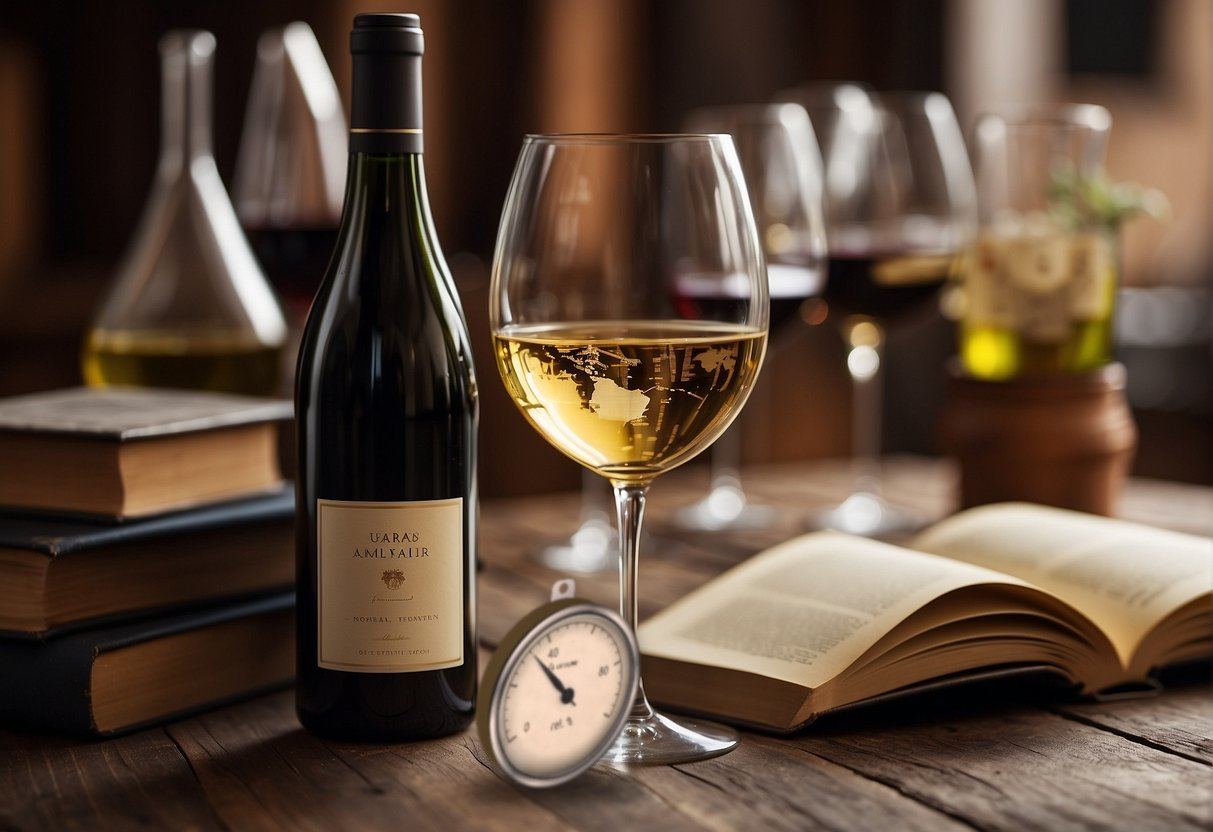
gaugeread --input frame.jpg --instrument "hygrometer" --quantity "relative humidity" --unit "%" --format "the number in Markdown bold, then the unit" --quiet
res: **32** %
